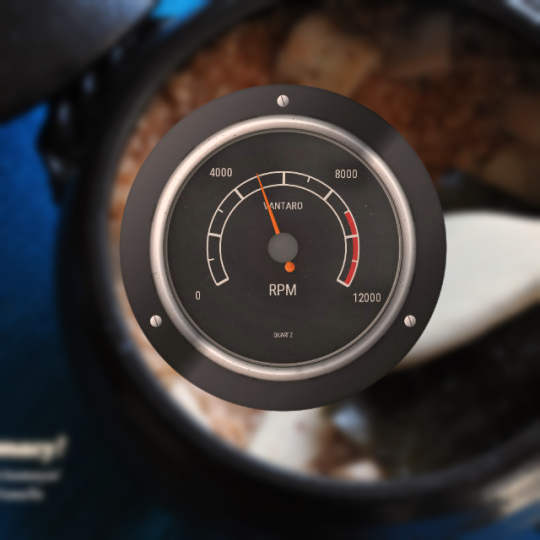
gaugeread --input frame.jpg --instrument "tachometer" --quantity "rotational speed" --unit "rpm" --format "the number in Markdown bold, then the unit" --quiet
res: **5000** rpm
